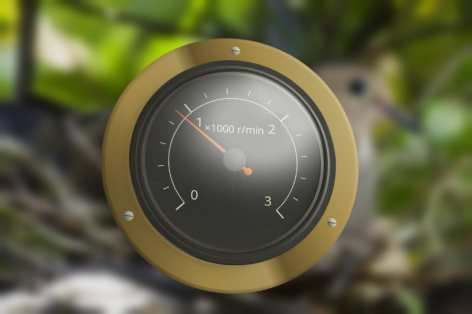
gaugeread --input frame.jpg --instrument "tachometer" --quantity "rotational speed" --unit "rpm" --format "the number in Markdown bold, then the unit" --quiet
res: **900** rpm
